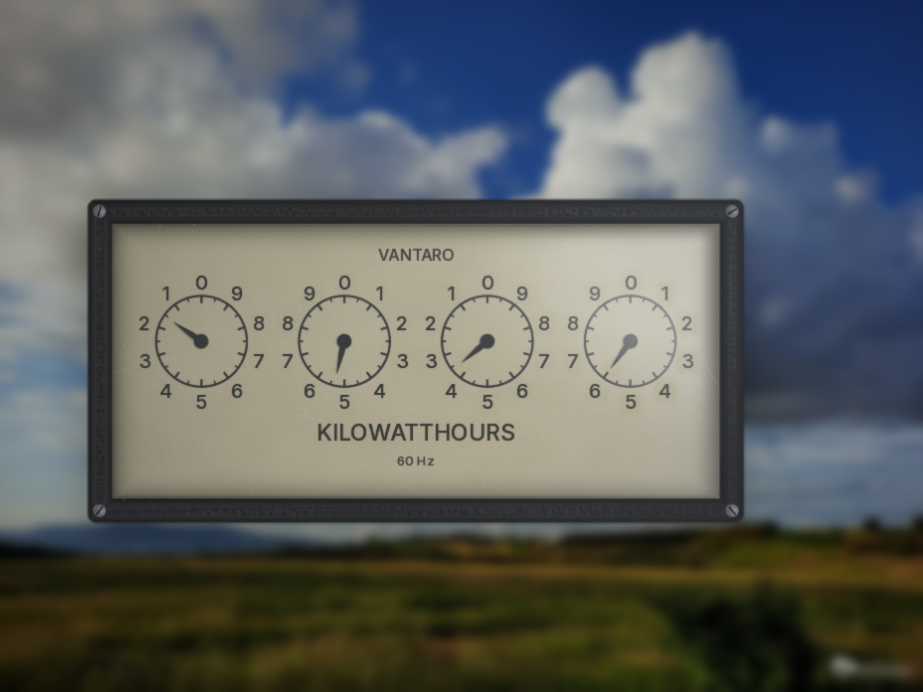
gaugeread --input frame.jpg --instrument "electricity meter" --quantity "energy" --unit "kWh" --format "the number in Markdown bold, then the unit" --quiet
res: **1536** kWh
